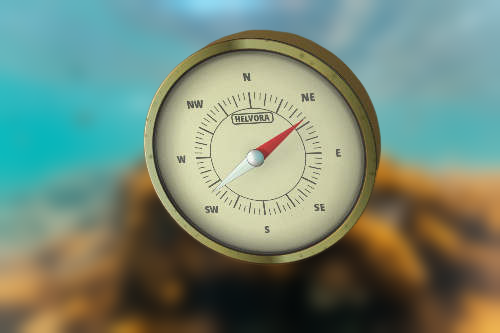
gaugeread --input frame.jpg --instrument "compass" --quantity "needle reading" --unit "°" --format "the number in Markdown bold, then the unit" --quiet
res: **55** °
